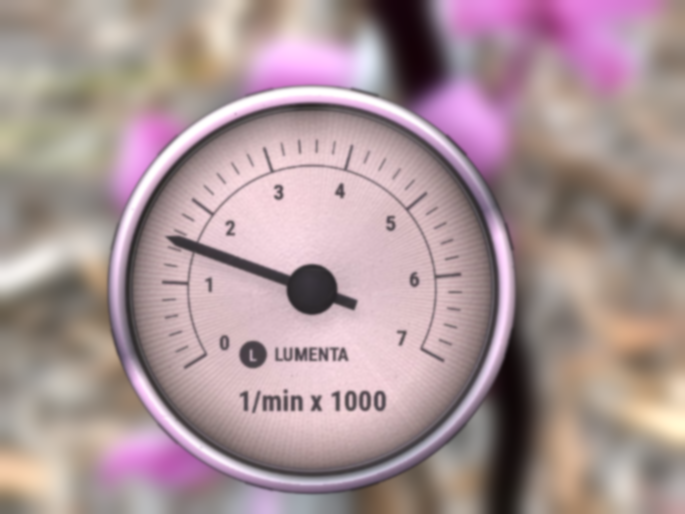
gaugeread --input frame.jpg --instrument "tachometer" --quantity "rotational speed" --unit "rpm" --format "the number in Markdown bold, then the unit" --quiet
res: **1500** rpm
